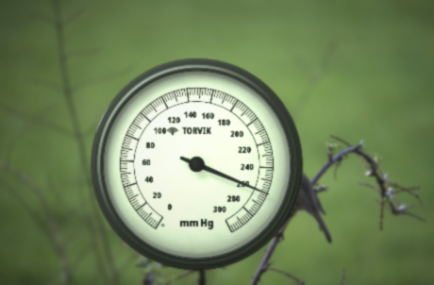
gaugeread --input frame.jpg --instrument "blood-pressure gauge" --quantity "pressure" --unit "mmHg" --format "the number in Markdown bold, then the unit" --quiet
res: **260** mmHg
